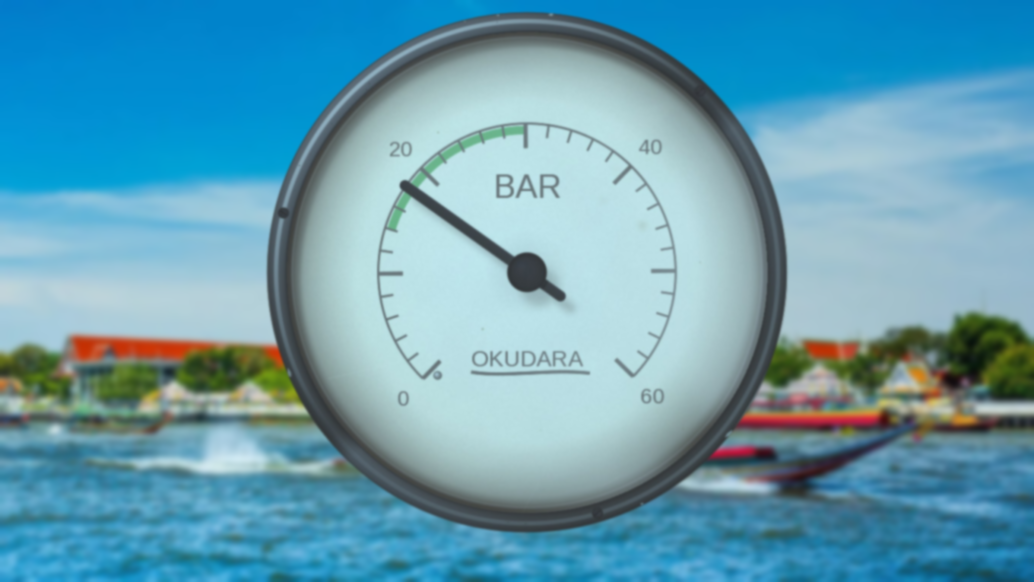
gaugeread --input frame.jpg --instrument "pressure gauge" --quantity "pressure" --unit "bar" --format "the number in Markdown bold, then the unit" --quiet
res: **18** bar
